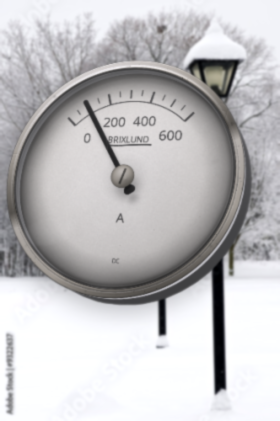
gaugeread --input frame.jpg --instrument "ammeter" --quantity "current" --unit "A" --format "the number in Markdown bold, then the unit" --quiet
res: **100** A
